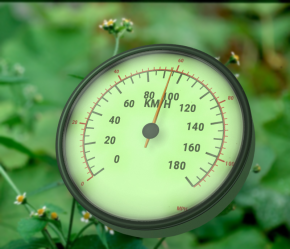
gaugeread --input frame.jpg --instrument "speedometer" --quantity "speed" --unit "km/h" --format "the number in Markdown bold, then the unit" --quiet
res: **95** km/h
